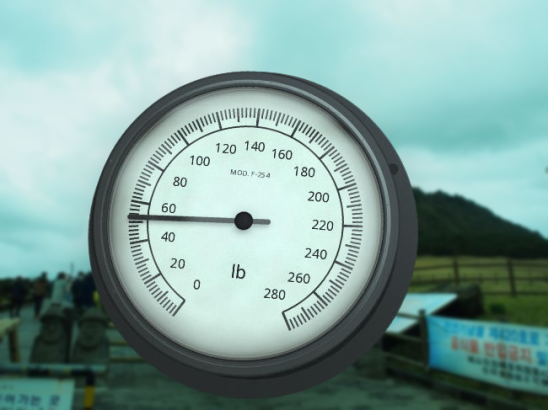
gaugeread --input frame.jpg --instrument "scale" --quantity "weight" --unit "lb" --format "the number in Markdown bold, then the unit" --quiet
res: **52** lb
